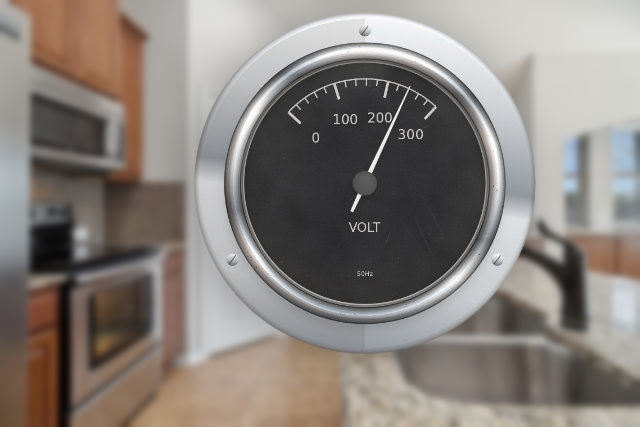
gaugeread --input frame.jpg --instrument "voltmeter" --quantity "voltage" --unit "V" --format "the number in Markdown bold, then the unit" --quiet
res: **240** V
